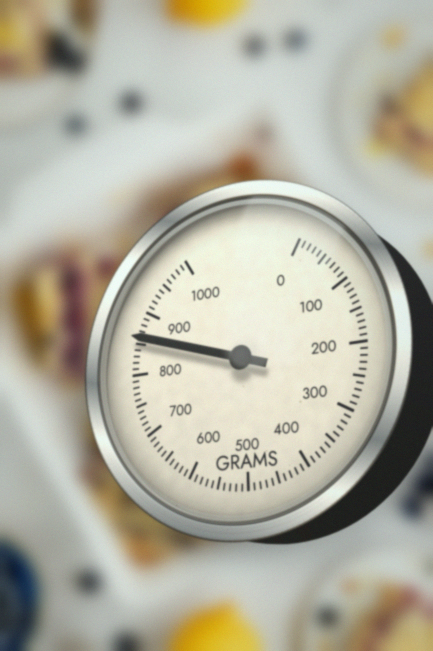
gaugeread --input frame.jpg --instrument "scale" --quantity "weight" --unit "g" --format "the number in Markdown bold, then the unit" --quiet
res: **860** g
